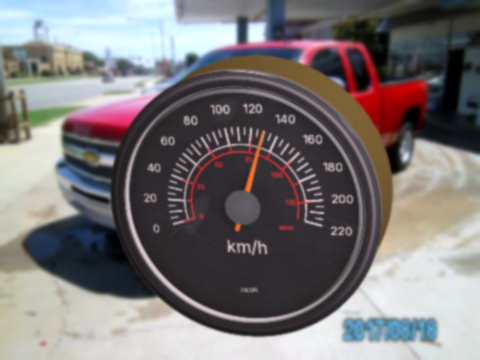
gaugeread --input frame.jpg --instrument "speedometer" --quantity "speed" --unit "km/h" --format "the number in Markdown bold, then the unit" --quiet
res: **130** km/h
